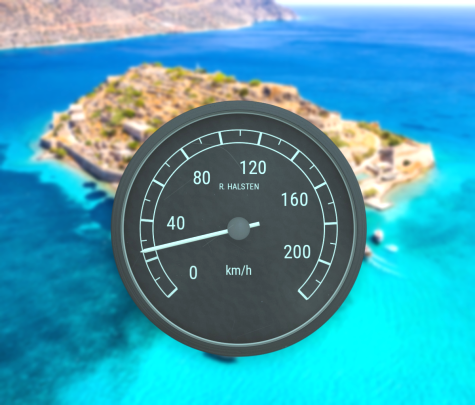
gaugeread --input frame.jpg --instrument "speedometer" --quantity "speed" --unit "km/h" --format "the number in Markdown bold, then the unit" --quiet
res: **25** km/h
